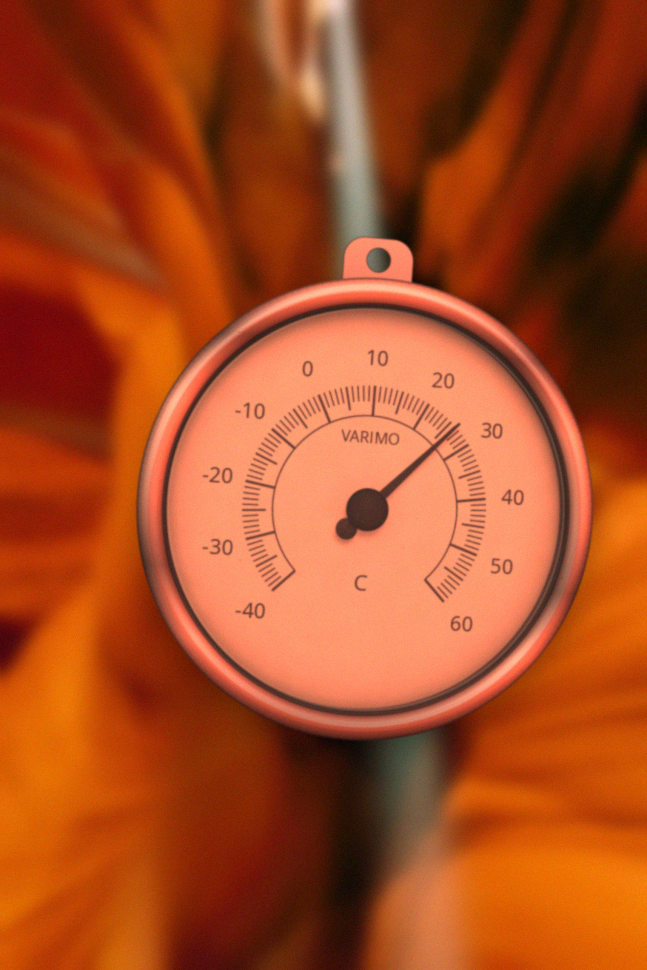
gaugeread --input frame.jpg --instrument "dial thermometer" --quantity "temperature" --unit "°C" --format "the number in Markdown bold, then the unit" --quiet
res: **26** °C
